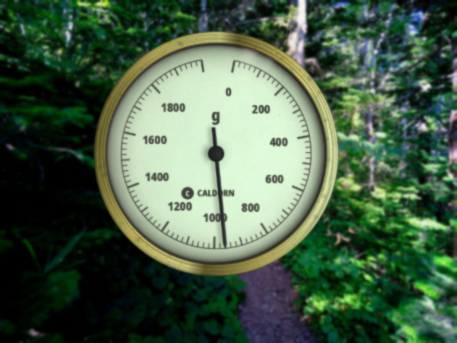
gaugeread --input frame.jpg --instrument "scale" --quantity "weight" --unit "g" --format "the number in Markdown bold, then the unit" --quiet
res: **960** g
